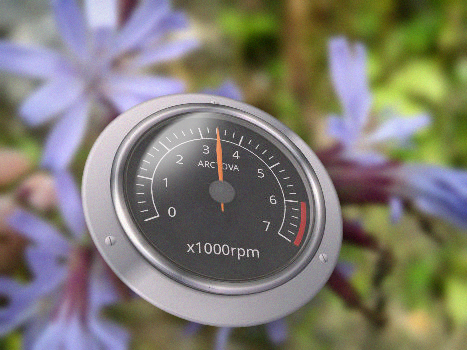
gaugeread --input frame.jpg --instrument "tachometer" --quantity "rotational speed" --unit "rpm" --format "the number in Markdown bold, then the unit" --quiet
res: **3400** rpm
